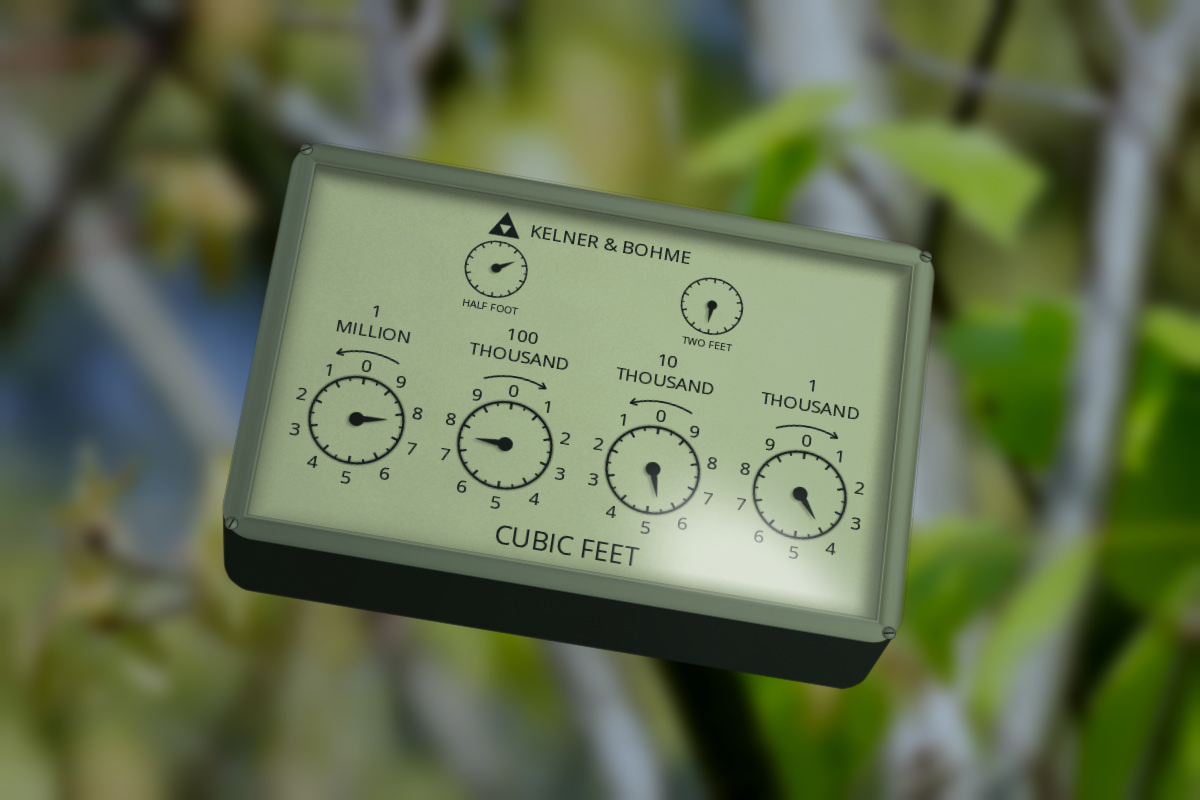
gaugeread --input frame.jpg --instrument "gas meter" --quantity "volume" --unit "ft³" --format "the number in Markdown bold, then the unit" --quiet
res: **775400** ft³
